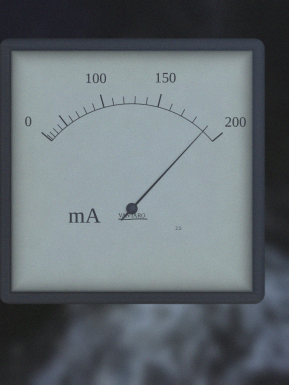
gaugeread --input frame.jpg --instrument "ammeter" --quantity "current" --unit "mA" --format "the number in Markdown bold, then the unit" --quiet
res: **190** mA
